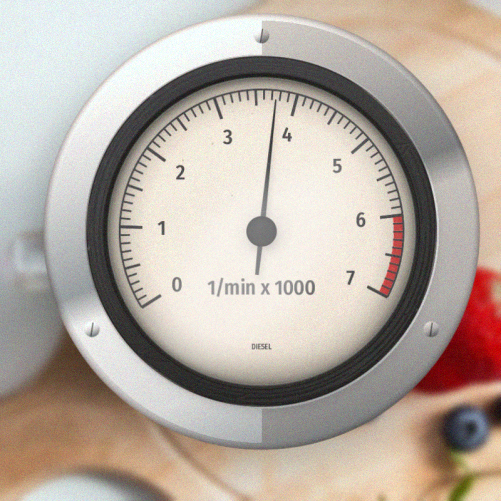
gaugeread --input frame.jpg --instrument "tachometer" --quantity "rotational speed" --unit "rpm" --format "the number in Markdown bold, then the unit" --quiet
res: **3750** rpm
